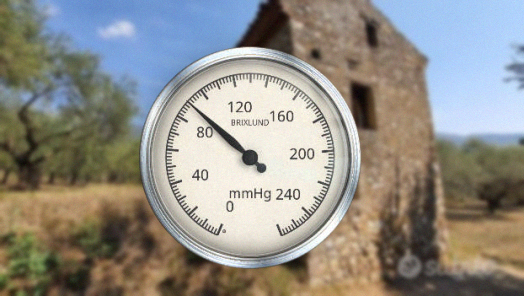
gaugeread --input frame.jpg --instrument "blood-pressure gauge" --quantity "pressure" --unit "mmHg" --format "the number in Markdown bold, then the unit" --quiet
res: **90** mmHg
